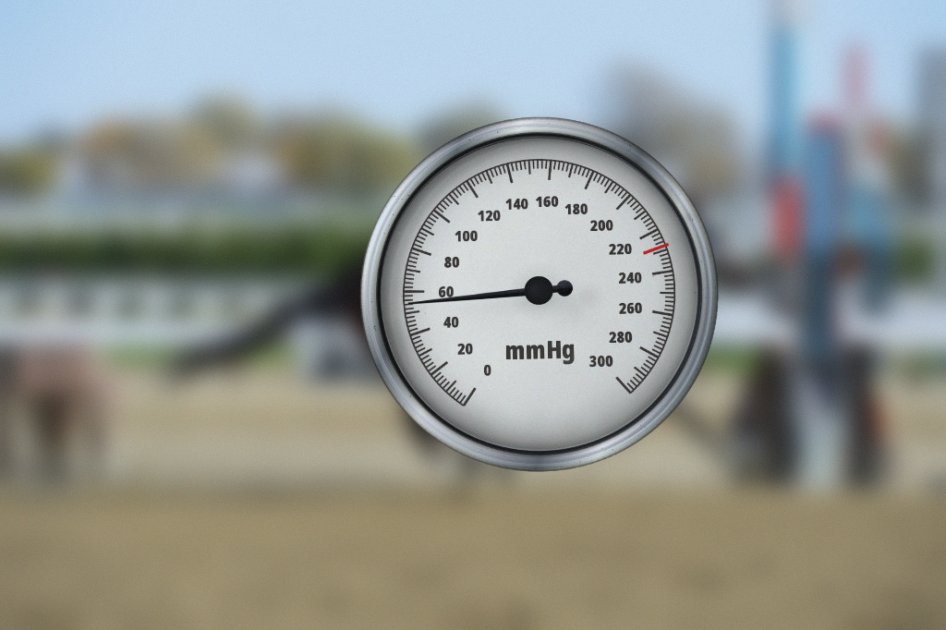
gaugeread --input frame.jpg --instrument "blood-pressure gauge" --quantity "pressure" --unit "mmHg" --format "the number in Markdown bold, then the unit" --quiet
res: **54** mmHg
